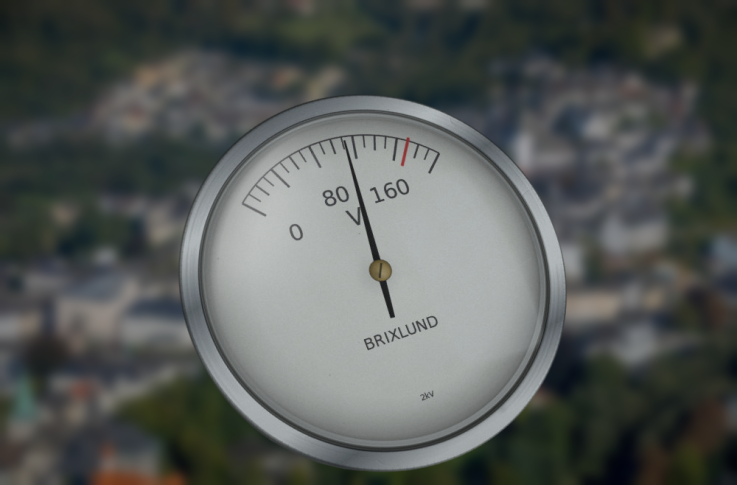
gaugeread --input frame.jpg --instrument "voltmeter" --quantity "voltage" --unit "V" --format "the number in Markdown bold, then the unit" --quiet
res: **110** V
